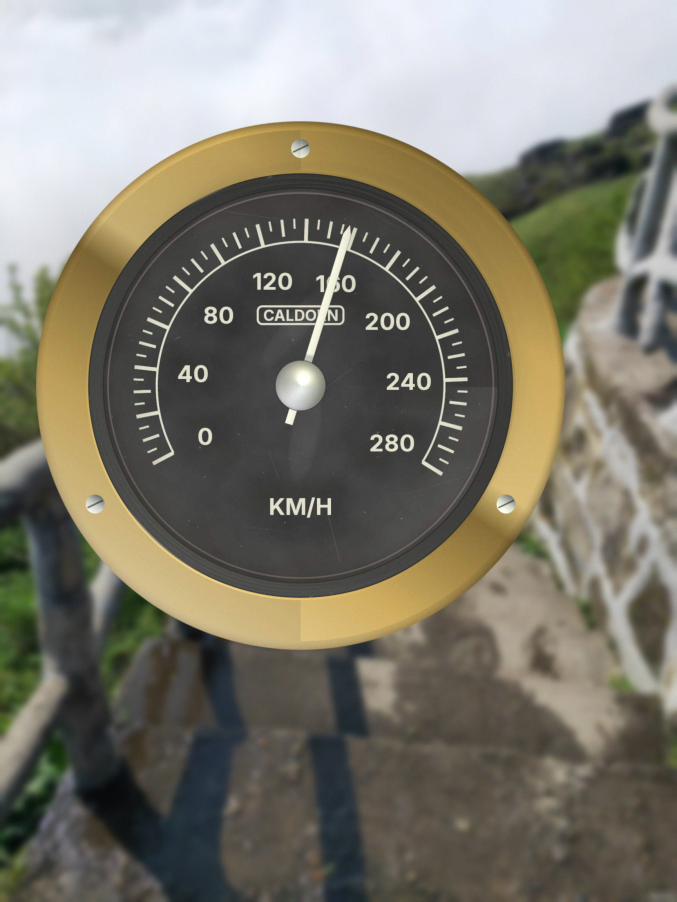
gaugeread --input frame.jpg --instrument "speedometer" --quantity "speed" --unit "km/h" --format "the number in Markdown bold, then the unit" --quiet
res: **157.5** km/h
